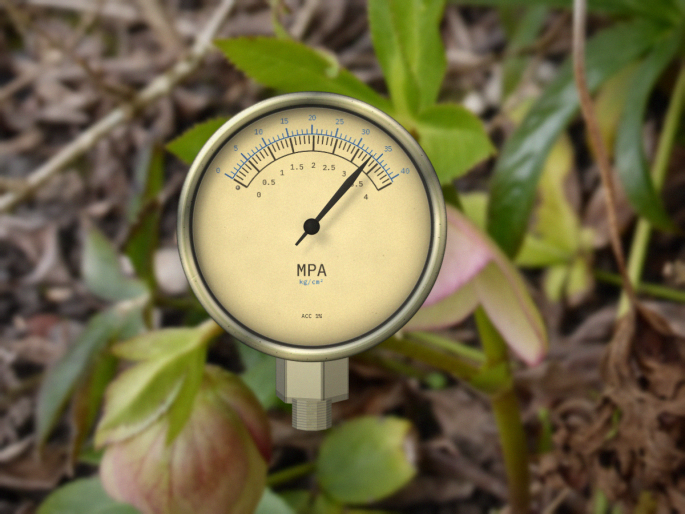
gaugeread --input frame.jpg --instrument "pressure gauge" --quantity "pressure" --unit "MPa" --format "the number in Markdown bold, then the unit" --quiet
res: **3.3** MPa
